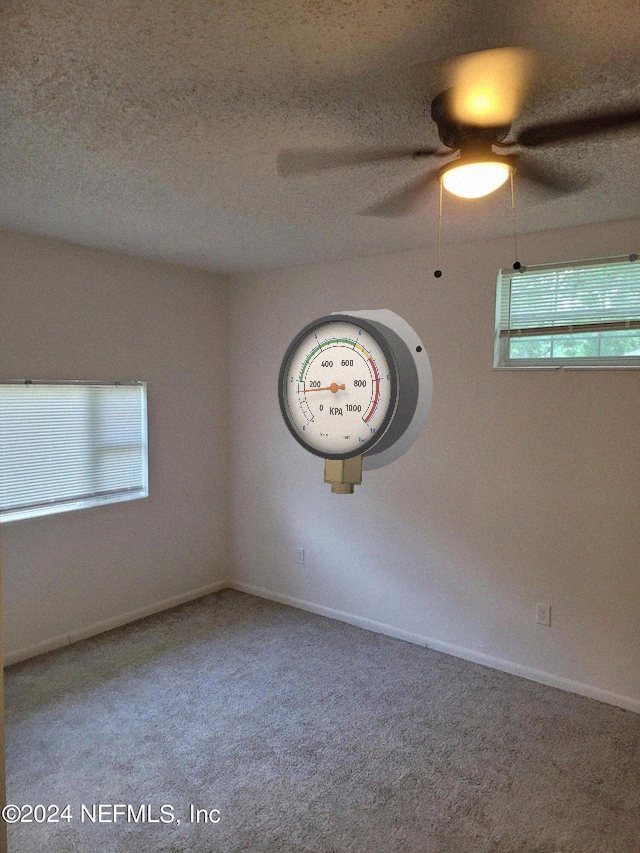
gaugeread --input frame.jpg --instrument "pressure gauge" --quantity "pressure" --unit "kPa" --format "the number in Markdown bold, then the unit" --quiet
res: **150** kPa
